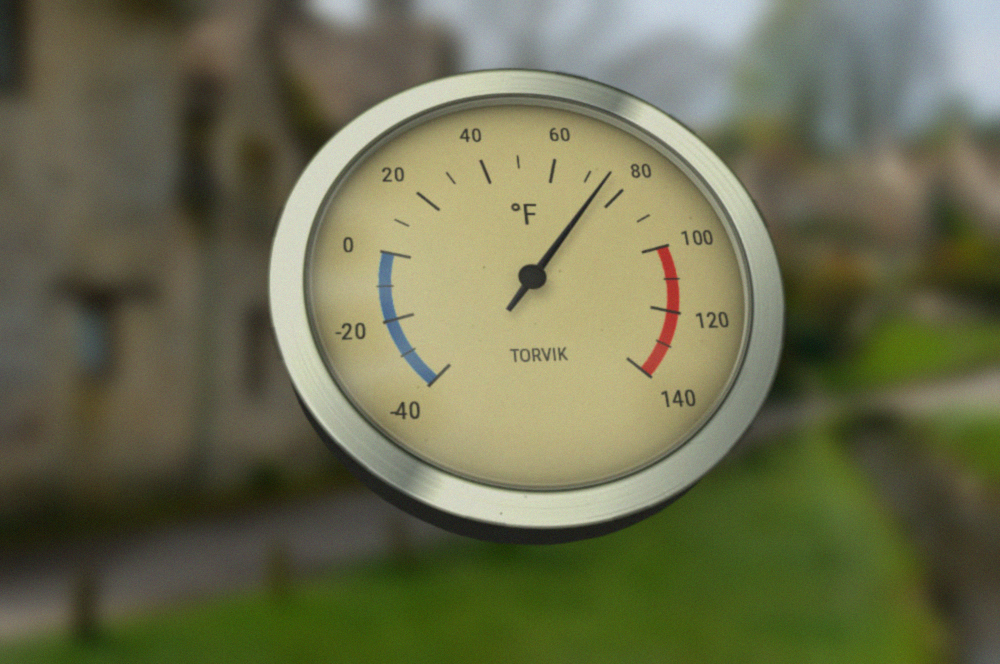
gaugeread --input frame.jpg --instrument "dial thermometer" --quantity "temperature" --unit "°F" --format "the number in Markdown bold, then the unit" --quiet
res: **75** °F
